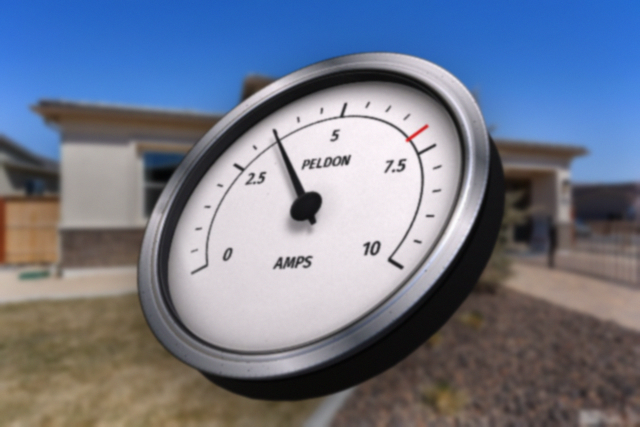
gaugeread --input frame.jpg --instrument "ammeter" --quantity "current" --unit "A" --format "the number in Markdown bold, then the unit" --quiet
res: **3.5** A
